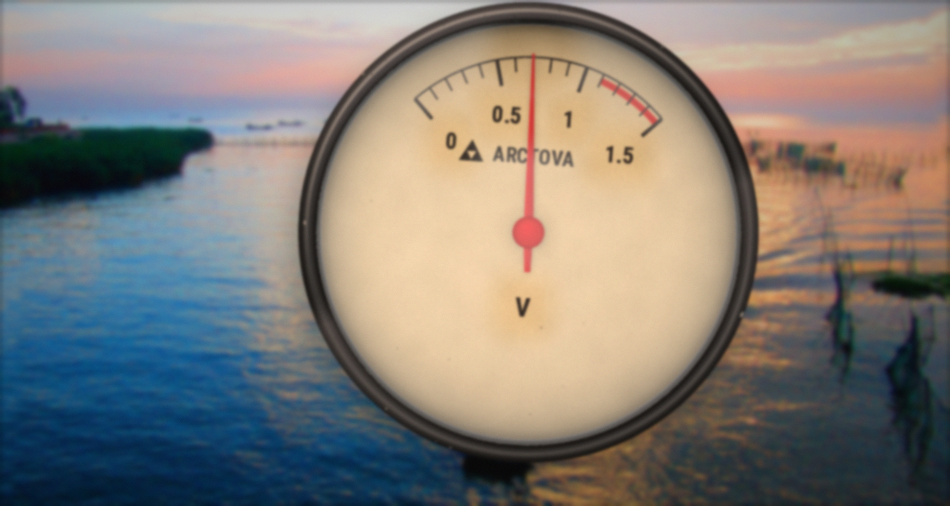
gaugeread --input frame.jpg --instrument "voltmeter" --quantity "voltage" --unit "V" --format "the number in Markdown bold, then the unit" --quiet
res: **0.7** V
